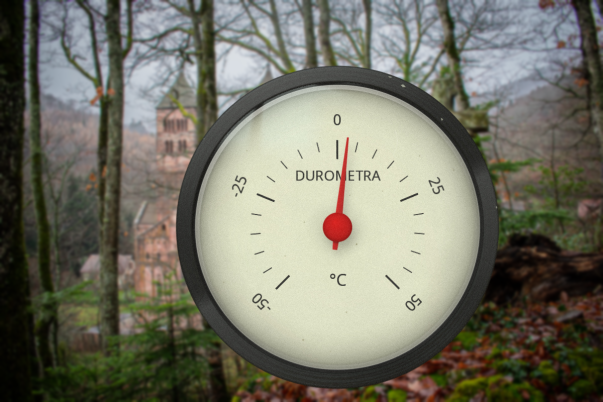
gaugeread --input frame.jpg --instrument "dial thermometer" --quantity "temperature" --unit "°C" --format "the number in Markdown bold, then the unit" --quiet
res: **2.5** °C
